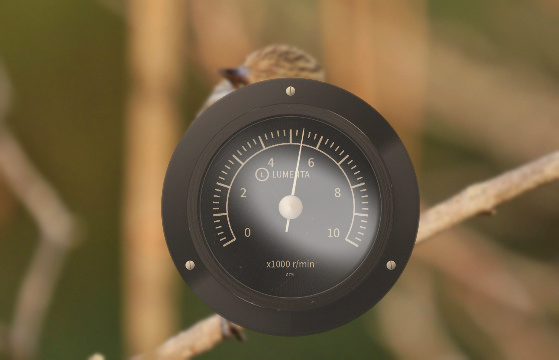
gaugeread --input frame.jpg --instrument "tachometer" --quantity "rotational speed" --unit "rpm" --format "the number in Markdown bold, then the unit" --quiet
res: **5400** rpm
